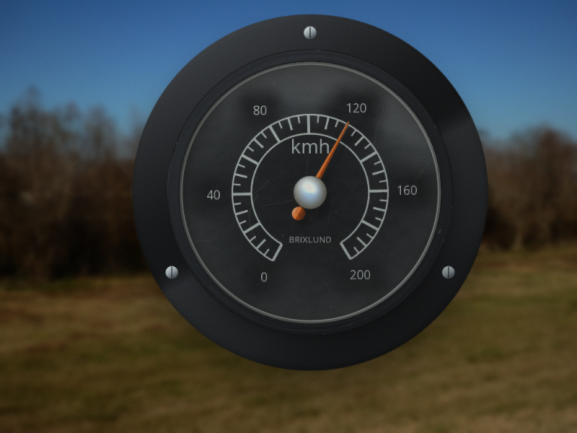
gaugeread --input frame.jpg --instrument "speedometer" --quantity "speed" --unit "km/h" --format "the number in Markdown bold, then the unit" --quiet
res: **120** km/h
